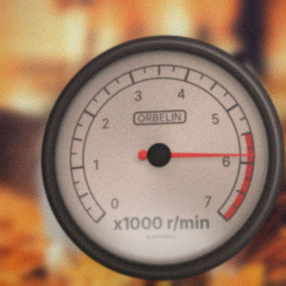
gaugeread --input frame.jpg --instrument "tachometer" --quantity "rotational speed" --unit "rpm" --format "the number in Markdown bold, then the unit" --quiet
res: **5875** rpm
